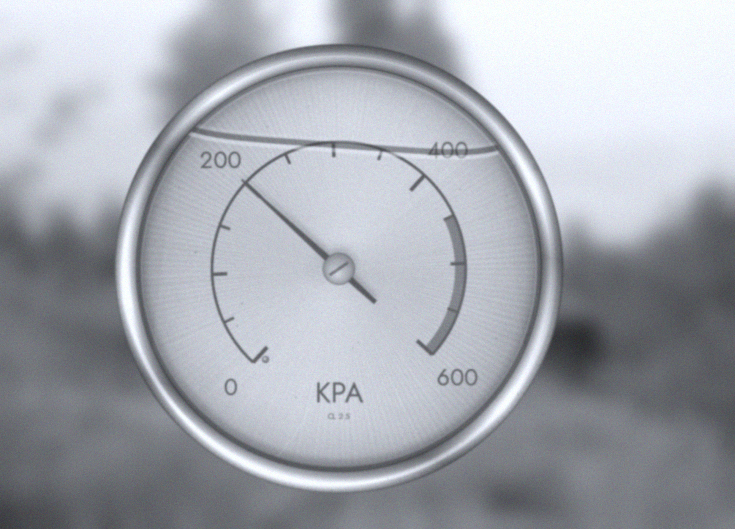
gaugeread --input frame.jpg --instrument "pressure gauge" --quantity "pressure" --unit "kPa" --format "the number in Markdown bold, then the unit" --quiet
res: **200** kPa
